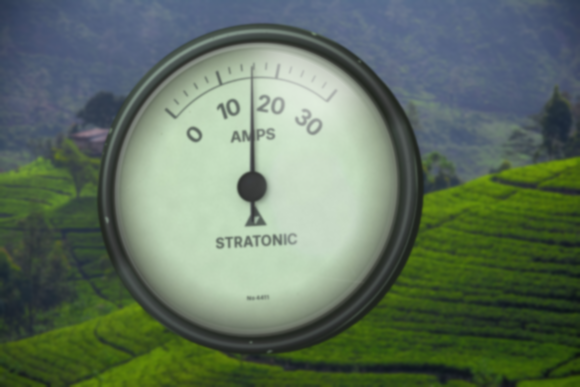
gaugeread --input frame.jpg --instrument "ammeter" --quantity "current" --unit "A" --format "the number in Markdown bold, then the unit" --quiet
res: **16** A
